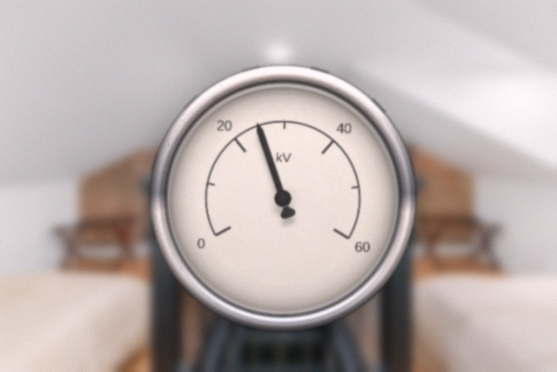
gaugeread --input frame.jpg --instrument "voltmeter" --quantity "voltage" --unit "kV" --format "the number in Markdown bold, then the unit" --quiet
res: **25** kV
